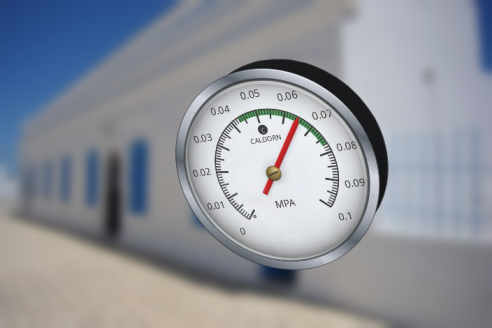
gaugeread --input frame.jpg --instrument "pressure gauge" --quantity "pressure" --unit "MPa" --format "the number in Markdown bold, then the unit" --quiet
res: **0.065** MPa
